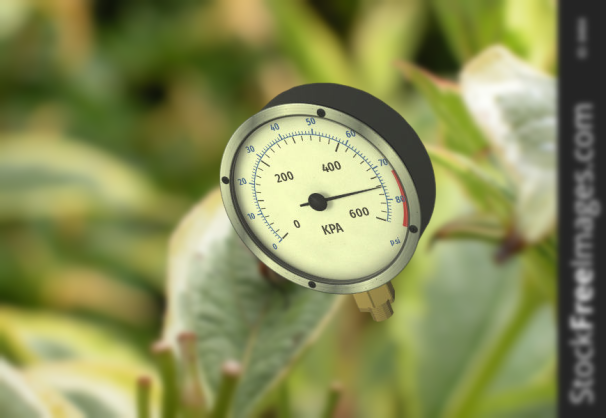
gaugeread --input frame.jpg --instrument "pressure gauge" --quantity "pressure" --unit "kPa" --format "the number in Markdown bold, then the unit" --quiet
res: **520** kPa
